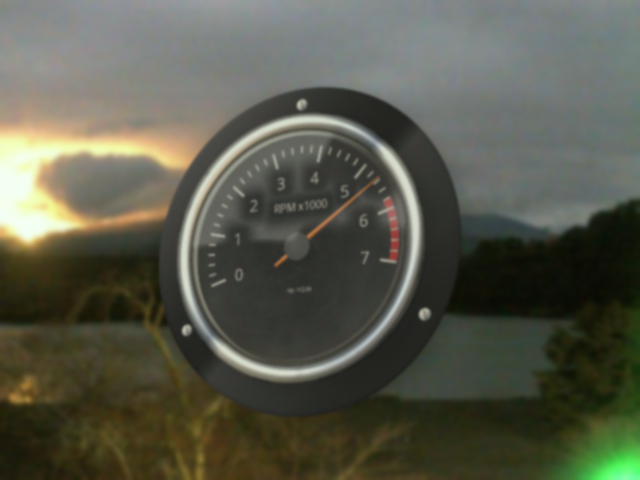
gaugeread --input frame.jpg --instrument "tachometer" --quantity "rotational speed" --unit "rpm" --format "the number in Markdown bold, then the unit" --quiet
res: **5400** rpm
